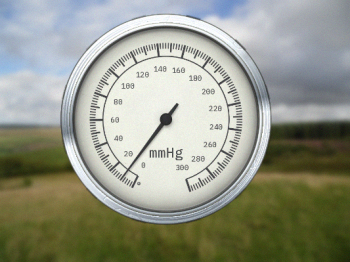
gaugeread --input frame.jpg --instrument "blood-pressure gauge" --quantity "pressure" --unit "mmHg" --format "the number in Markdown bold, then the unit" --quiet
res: **10** mmHg
